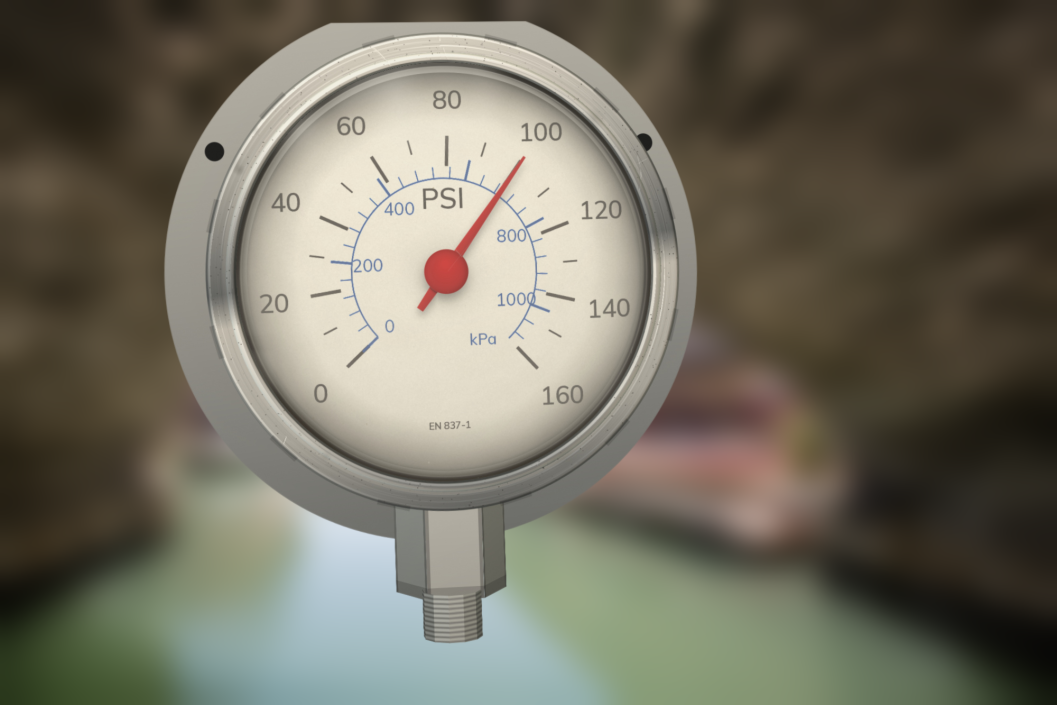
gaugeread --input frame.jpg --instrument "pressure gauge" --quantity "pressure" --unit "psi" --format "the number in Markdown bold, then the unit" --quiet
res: **100** psi
